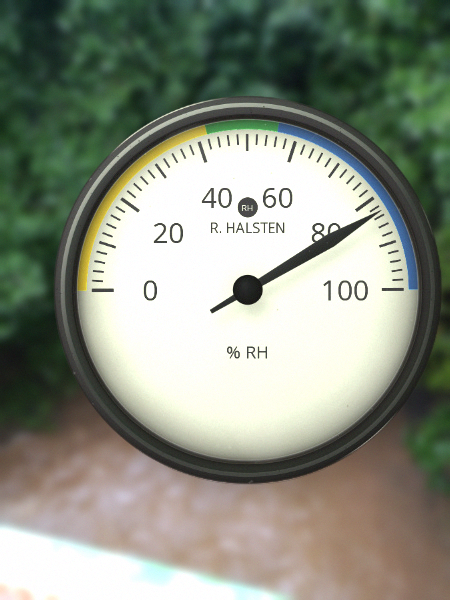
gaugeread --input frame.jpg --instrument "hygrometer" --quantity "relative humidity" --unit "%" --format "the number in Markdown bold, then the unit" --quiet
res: **83** %
